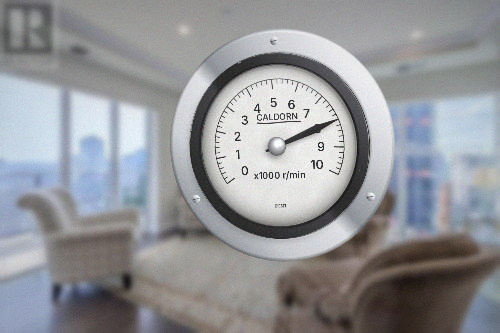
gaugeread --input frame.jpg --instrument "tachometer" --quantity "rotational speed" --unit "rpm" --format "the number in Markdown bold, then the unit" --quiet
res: **8000** rpm
